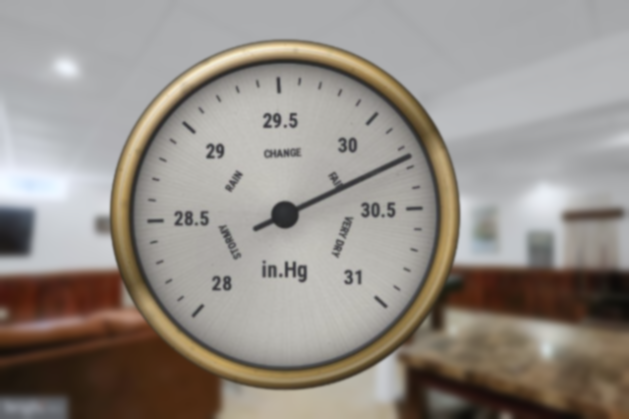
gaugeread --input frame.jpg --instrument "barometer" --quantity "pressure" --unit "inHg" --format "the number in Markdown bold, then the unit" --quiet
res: **30.25** inHg
